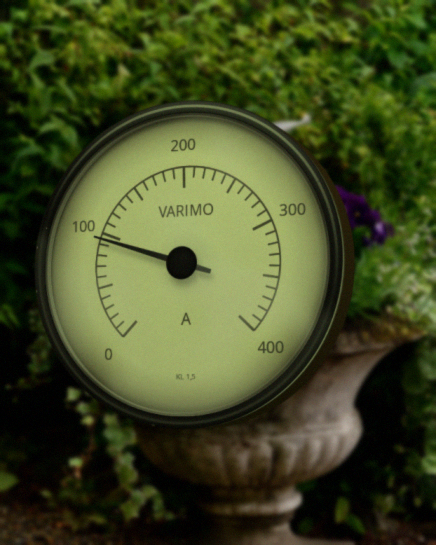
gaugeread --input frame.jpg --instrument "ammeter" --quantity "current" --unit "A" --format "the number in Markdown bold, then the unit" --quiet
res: **95** A
